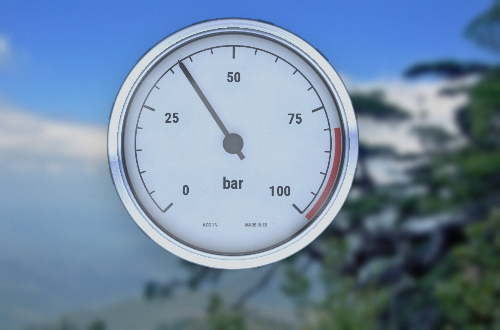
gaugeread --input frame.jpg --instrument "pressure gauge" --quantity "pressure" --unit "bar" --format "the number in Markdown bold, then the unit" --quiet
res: **37.5** bar
